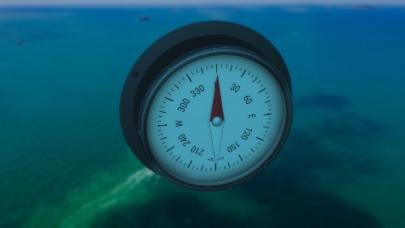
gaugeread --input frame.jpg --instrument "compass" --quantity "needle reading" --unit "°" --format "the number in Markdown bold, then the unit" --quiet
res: **0** °
